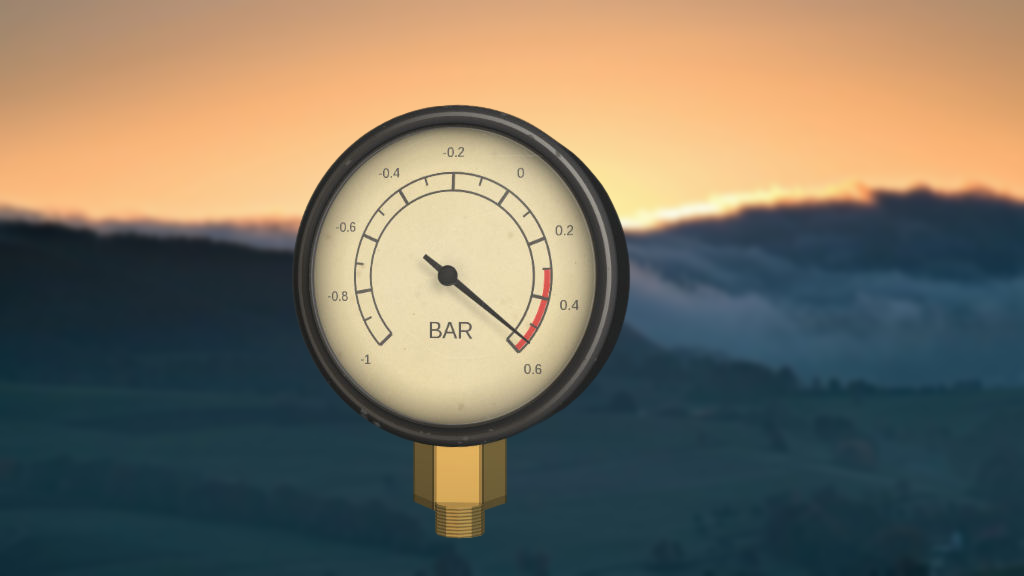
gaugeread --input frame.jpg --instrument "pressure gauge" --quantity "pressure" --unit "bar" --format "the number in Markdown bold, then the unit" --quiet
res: **0.55** bar
